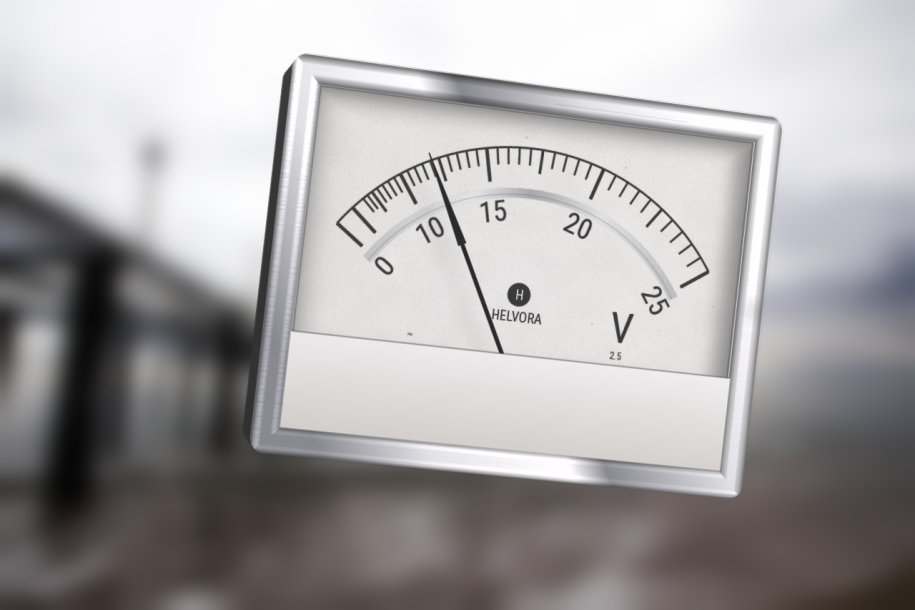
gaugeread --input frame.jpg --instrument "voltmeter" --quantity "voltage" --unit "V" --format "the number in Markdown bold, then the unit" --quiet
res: **12** V
